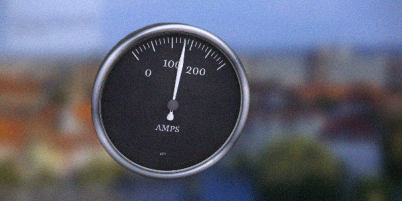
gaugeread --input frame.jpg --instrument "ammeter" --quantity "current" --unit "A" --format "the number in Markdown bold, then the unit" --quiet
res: **130** A
